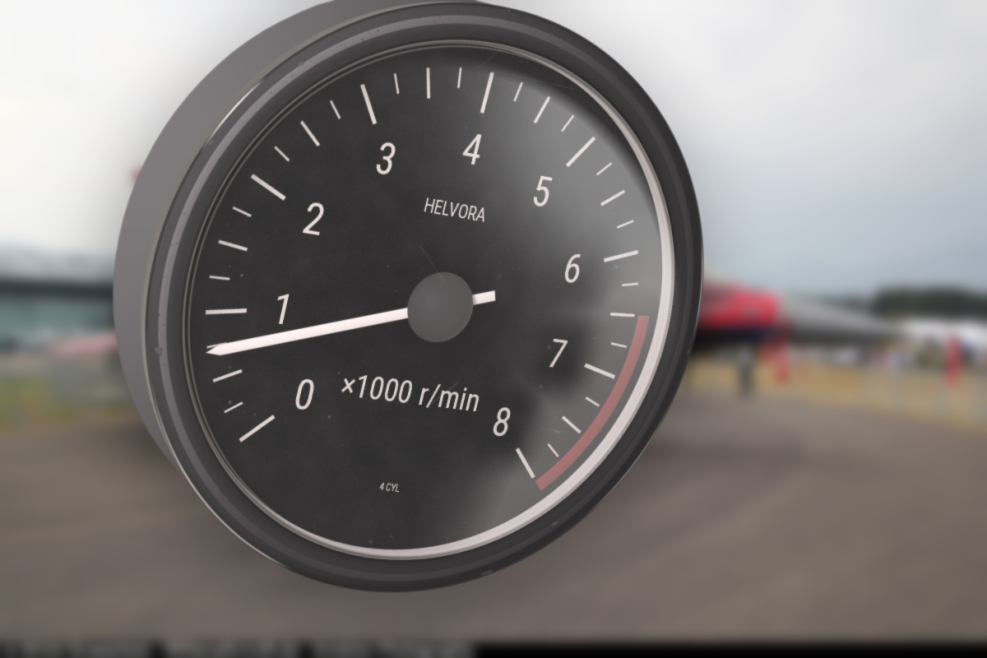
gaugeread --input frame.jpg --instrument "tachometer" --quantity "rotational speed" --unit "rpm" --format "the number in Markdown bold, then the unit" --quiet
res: **750** rpm
